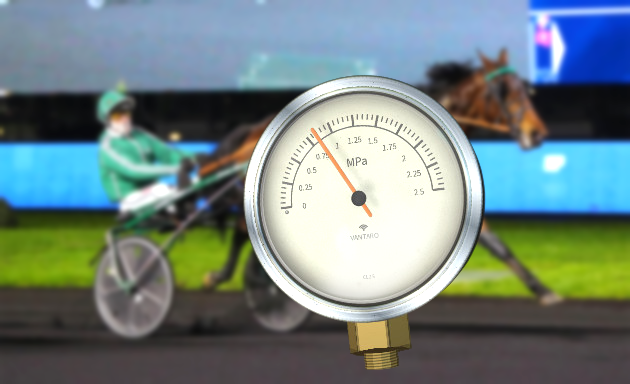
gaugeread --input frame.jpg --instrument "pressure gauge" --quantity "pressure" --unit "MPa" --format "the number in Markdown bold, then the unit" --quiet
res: **0.85** MPa
